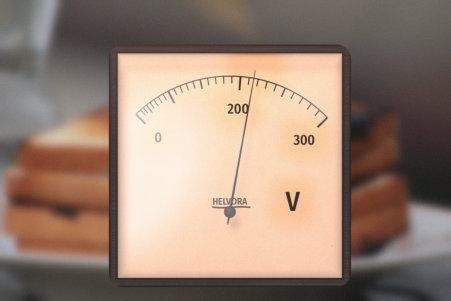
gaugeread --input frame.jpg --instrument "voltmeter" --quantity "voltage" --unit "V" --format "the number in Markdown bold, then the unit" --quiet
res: **215** V
